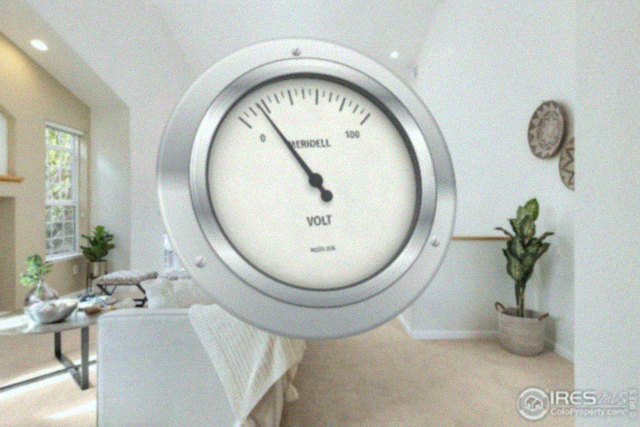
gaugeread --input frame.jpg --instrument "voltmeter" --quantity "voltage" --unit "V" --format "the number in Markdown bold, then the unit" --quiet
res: **15** V
